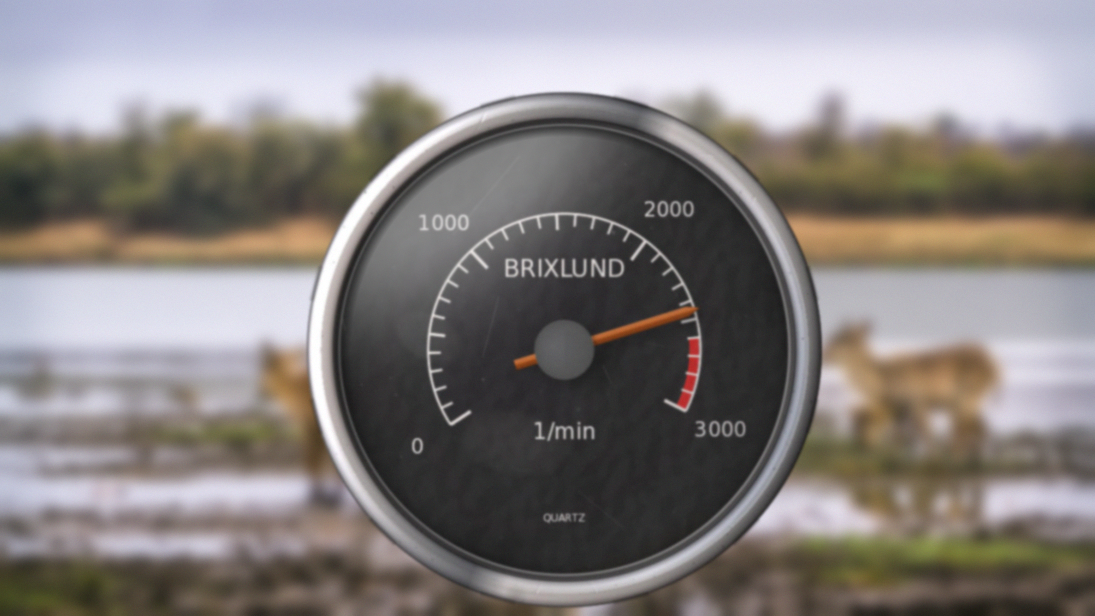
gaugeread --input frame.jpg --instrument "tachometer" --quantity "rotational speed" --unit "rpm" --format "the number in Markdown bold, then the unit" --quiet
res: **2450** rpm
